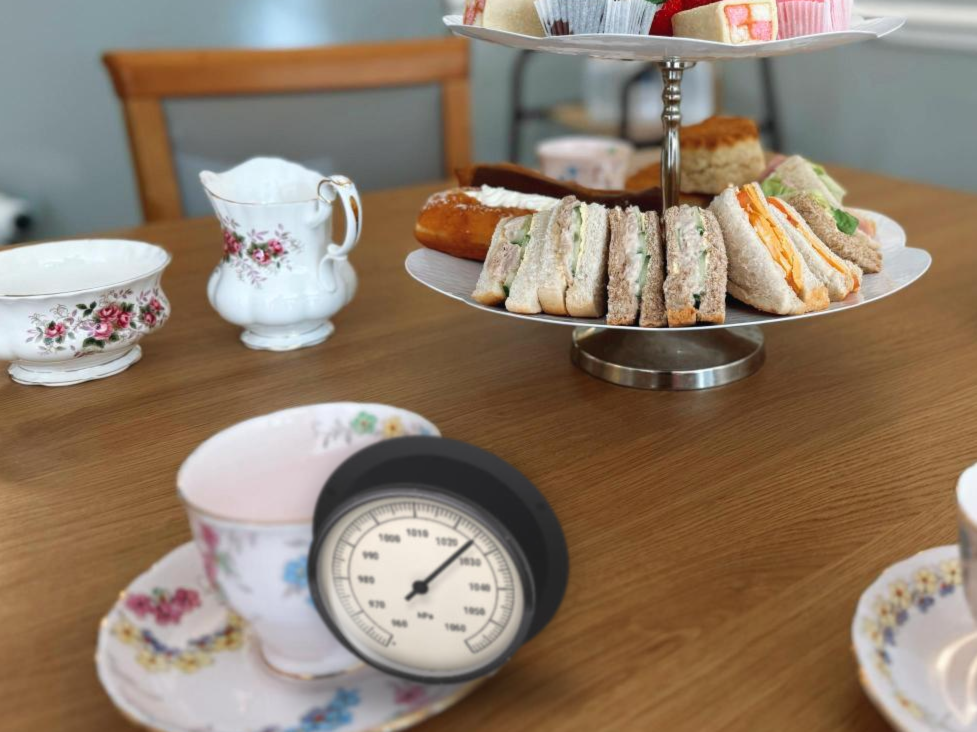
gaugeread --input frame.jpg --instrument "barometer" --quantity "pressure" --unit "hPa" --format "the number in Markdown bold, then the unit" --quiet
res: **1025** hPa
